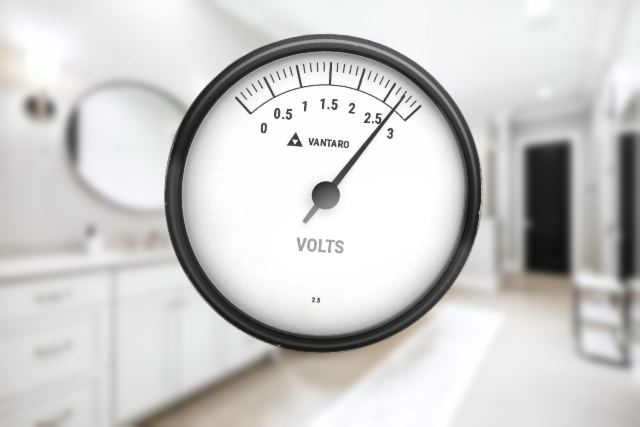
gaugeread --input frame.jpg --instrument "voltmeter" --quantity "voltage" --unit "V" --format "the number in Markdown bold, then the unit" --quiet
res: **2.7** V
